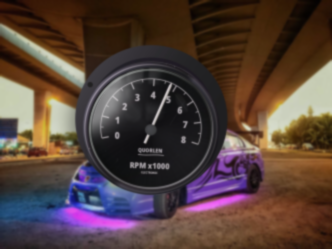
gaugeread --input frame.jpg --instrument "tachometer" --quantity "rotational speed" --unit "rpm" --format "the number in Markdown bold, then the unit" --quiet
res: **4750** rpm
